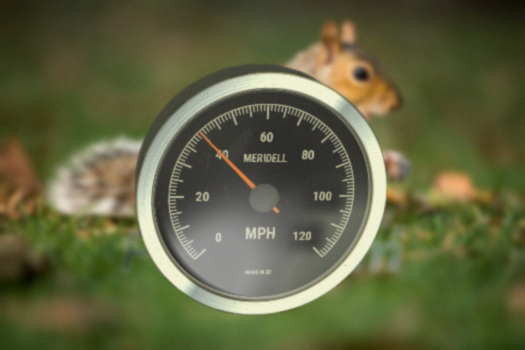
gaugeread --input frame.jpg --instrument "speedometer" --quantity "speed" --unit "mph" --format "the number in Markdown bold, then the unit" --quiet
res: **40** mph
